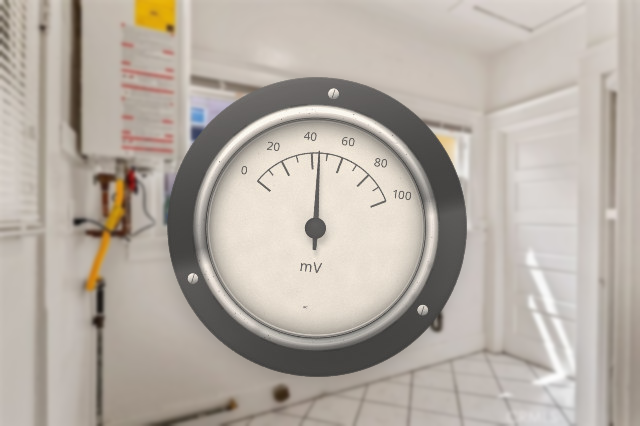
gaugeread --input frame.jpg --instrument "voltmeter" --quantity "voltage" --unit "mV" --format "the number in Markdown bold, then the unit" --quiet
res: **45** mV
